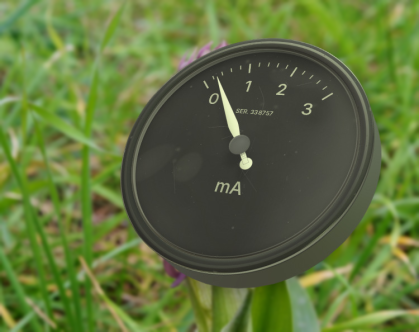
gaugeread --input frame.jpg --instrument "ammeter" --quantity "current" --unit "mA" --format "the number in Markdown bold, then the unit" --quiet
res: **0.3** mA
